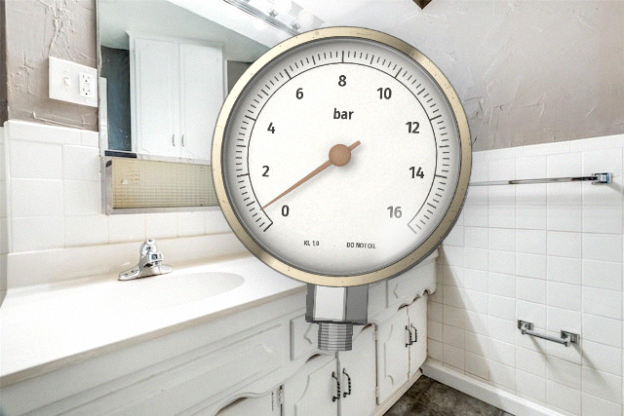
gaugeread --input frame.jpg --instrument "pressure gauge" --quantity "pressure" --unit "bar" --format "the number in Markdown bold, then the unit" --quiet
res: **0.6** bar
